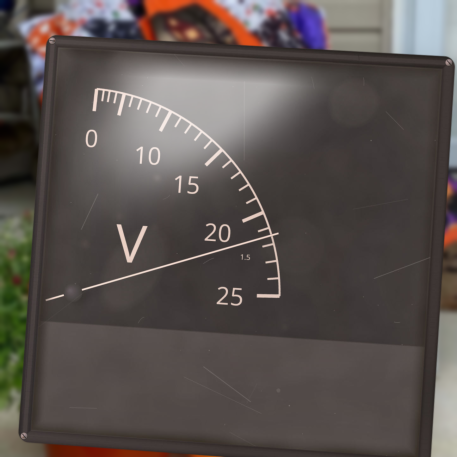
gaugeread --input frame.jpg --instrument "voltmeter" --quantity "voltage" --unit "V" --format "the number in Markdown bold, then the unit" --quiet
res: **21.5** V
